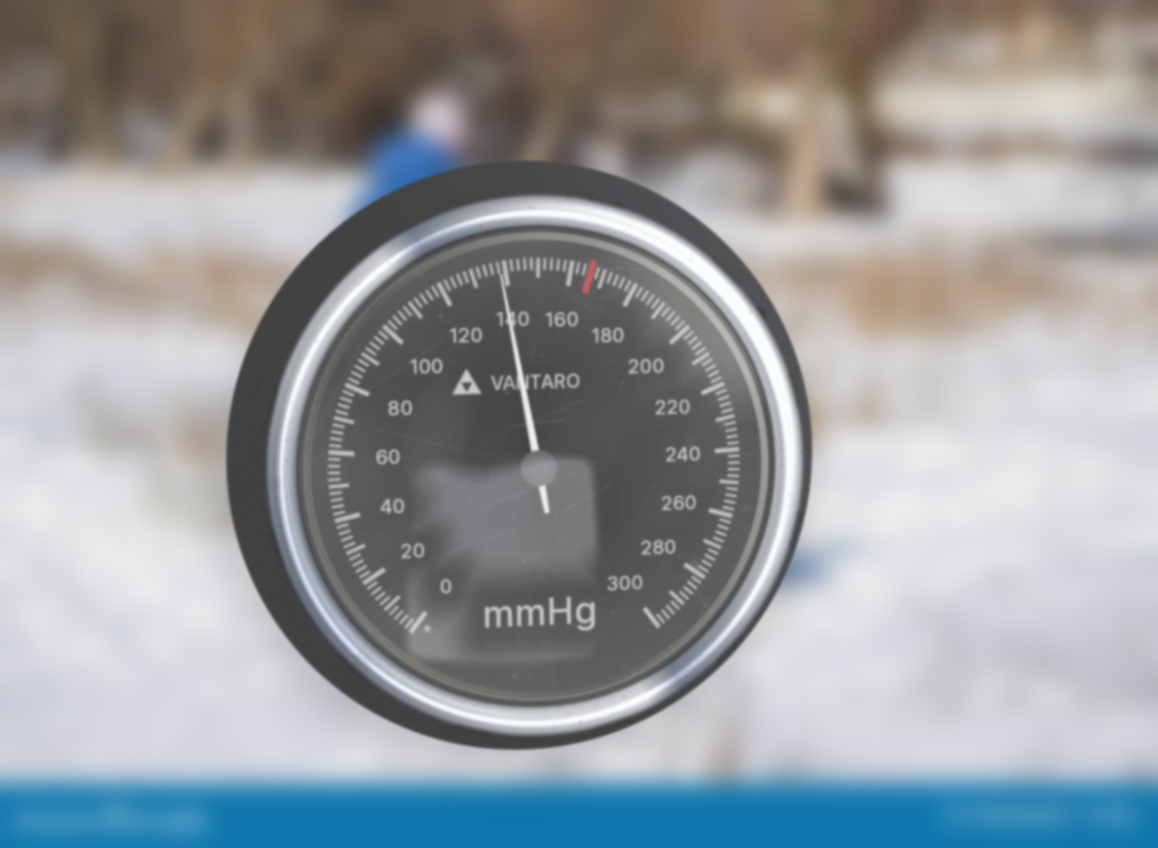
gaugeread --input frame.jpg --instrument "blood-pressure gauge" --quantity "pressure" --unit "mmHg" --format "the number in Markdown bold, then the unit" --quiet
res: **138** mmHg
